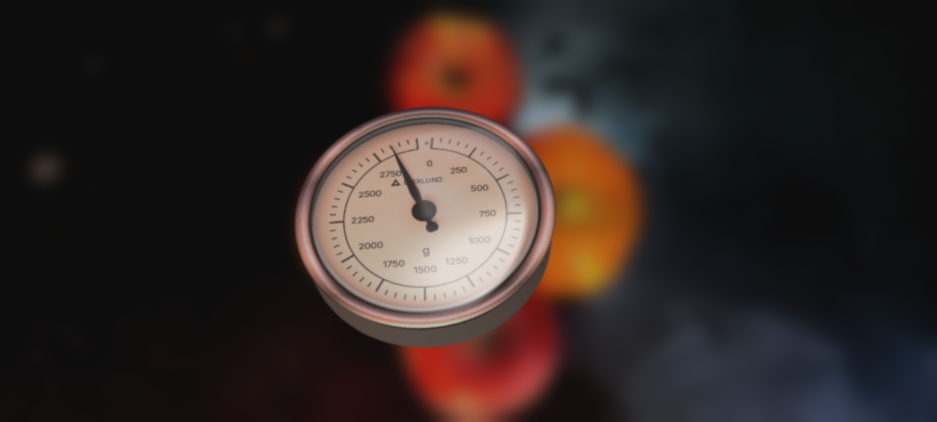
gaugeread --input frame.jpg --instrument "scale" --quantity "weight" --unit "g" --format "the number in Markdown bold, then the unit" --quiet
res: **2850** g
